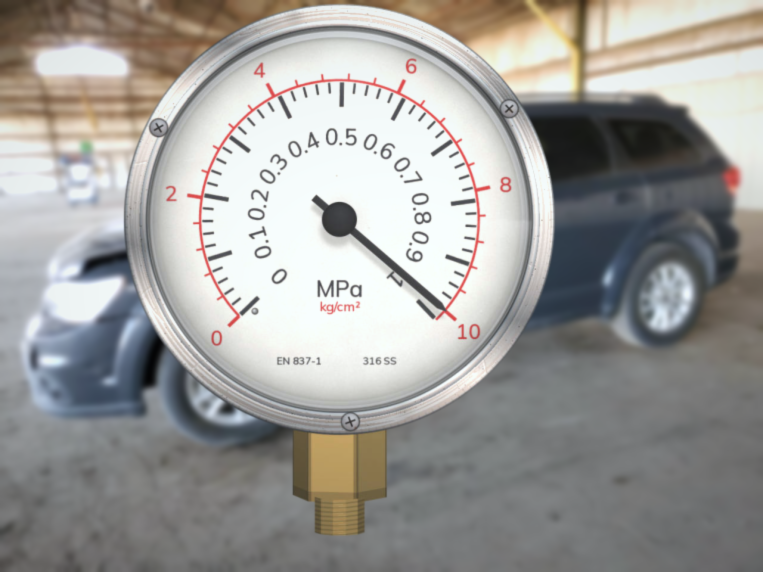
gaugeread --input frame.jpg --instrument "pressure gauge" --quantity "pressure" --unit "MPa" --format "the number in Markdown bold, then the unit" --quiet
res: **0.98** MPa
